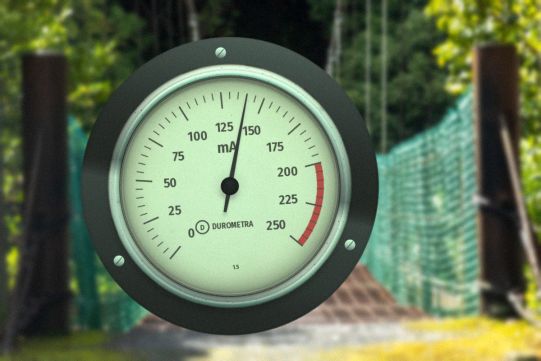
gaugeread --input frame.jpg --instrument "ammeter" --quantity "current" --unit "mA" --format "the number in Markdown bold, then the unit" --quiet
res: **140** mA
